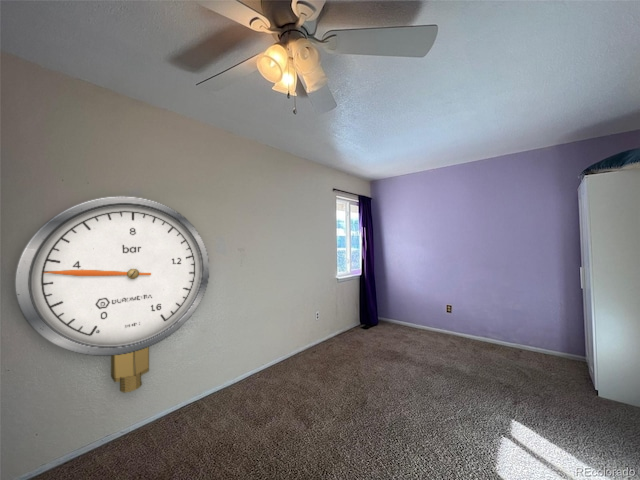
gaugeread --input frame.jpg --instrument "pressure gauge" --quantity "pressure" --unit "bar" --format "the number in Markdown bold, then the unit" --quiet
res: **3.5** bar
